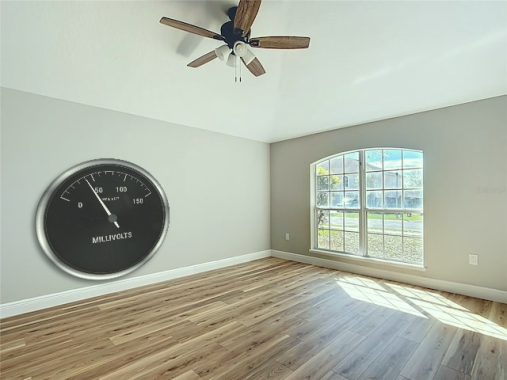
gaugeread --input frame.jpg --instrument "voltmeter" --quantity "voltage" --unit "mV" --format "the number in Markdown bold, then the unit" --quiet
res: **40** mV
